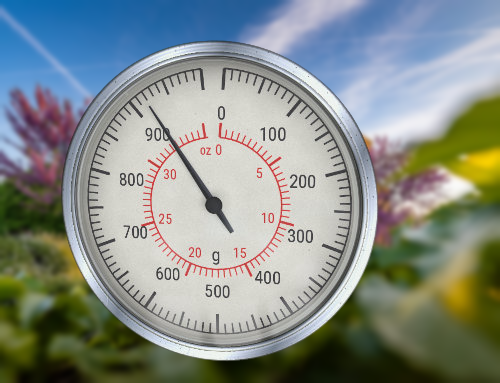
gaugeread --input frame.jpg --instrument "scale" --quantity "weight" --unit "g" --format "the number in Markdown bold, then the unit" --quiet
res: **920** g
